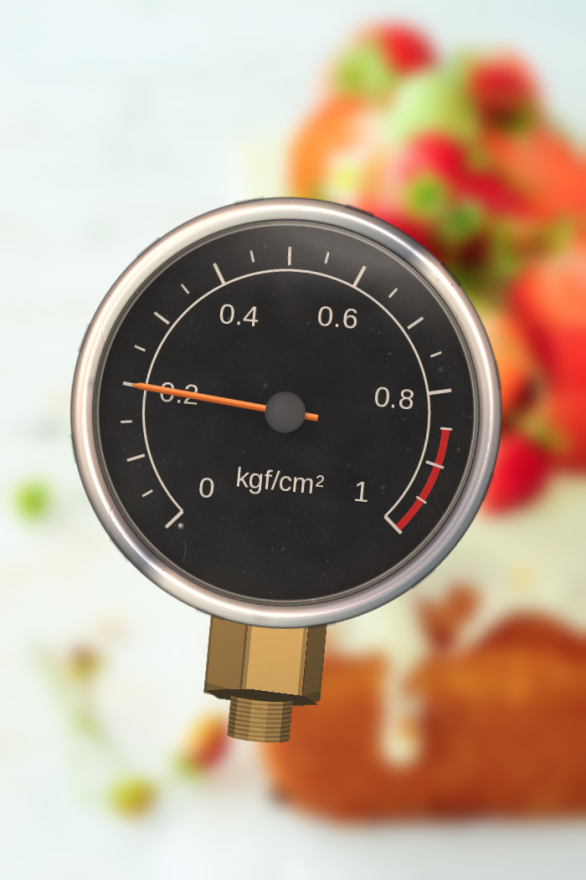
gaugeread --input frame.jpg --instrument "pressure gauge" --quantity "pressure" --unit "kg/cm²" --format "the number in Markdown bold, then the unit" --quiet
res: **0.2** kg/cm²
